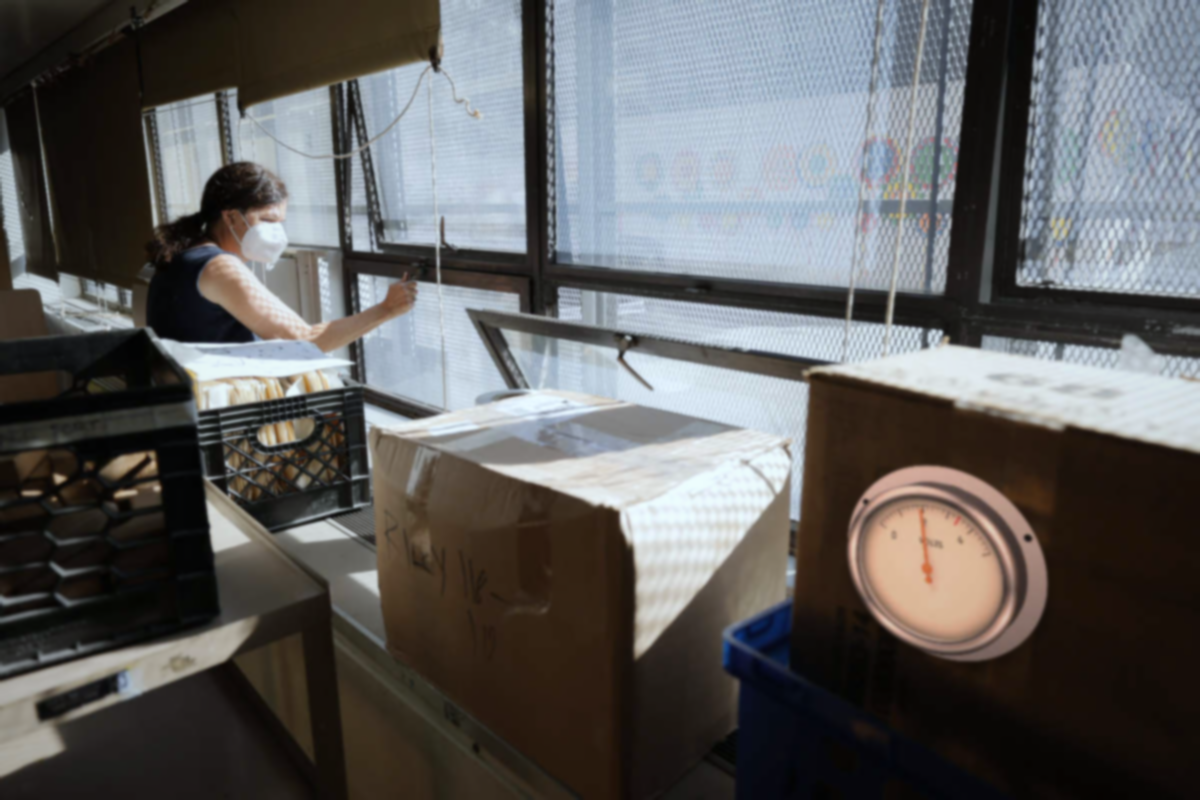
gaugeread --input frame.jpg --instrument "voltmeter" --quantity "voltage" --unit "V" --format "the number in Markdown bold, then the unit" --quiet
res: **2** V
